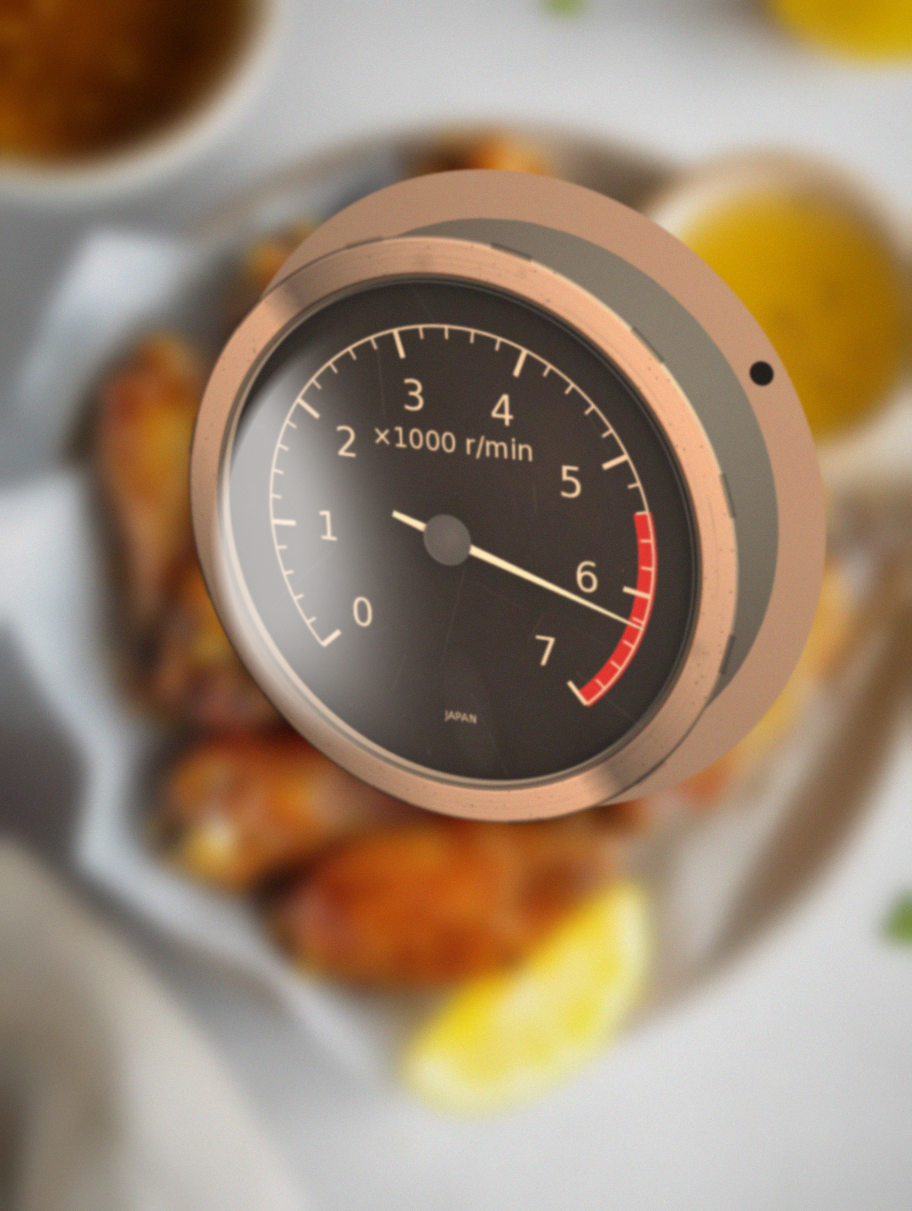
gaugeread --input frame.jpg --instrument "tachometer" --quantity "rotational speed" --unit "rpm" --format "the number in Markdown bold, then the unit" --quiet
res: **6200** rpm
